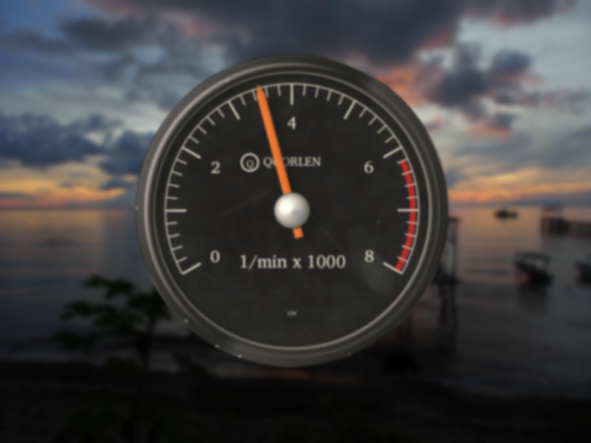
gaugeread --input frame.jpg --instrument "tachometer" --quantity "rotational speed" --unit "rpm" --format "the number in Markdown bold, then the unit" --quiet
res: **3500** rpm
